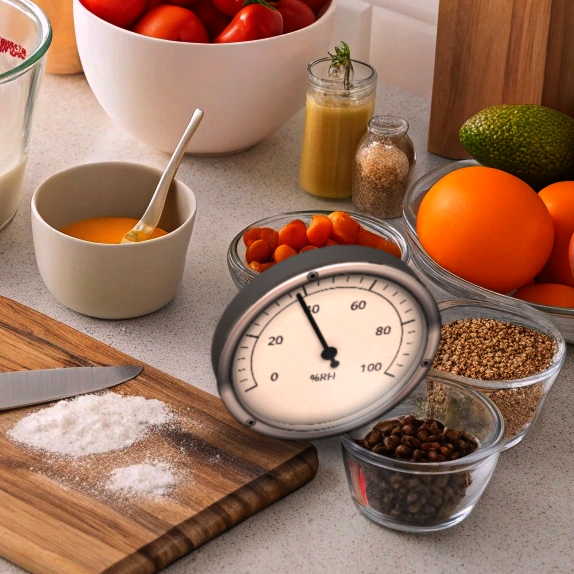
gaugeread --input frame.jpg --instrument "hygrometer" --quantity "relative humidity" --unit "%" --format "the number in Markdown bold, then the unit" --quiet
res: **38** %
